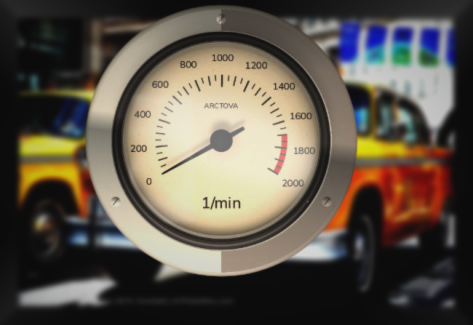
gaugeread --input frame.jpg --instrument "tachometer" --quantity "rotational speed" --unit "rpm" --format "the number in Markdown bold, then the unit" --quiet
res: **0** rpm
